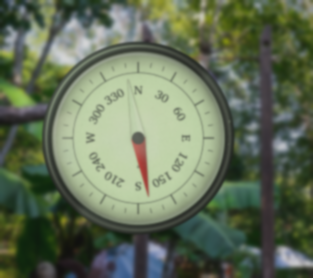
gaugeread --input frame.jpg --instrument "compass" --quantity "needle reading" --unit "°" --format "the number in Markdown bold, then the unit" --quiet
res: **170** °
